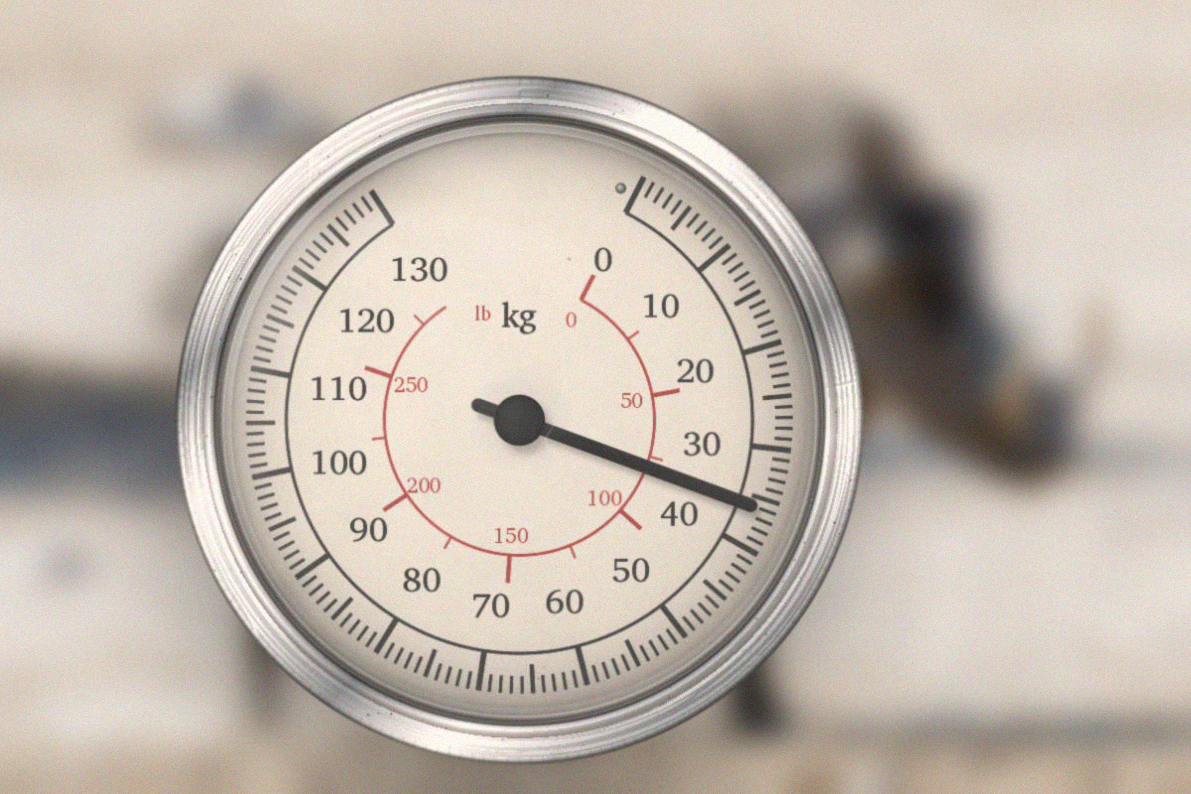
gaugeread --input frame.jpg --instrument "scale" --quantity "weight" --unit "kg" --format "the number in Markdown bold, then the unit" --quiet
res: **36** kg
